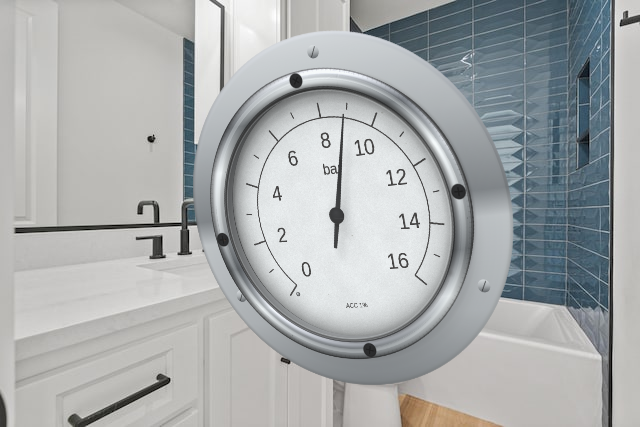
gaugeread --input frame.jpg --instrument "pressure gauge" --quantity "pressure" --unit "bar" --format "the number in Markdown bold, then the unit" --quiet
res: **9** bar
